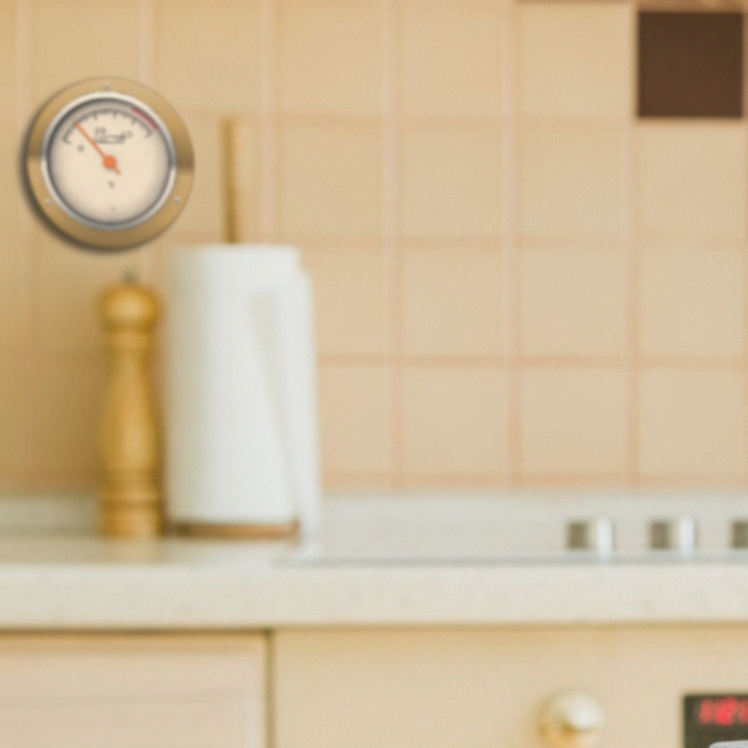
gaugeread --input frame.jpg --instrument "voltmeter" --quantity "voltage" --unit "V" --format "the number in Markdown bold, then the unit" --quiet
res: **10** V
